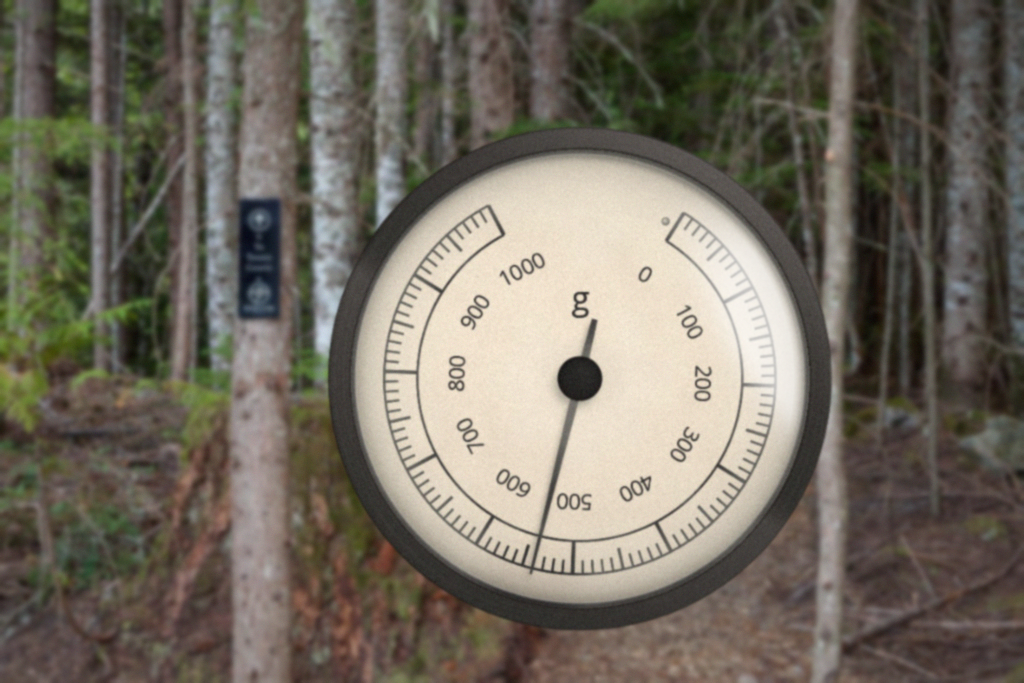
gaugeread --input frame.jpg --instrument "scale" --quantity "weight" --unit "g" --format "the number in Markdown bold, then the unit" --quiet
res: **540** g
